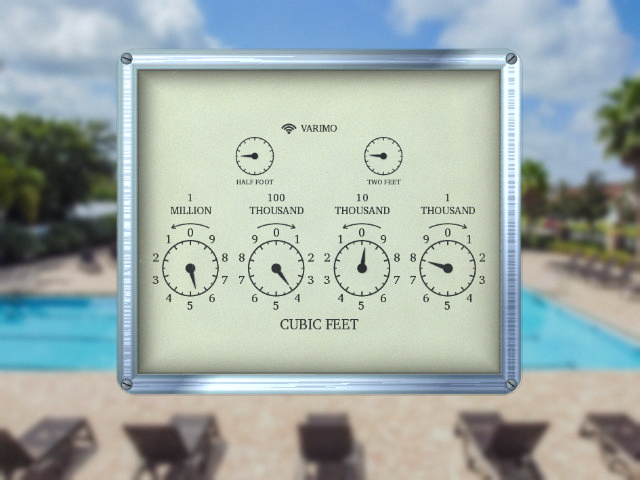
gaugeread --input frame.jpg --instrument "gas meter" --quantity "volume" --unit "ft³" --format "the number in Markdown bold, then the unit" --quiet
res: **539800** ft³
